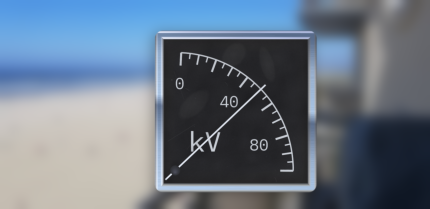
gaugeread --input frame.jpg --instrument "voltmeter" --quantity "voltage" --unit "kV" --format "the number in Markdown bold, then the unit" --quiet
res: **50** kV
